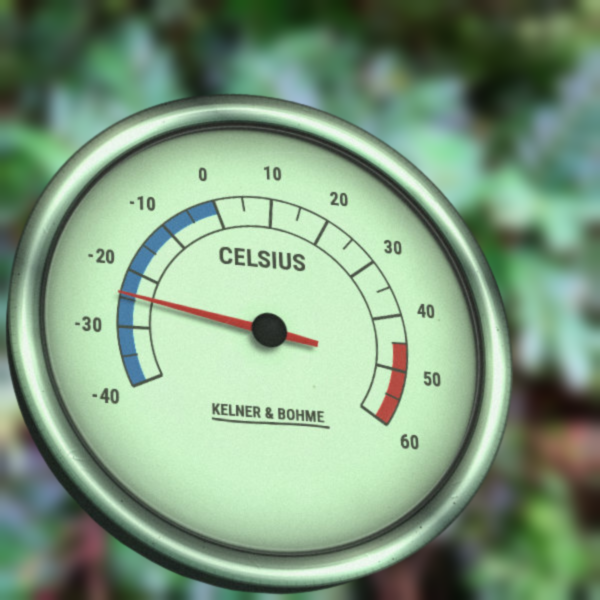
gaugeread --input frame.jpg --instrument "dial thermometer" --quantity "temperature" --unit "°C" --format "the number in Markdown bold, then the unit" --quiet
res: **-25** °C
